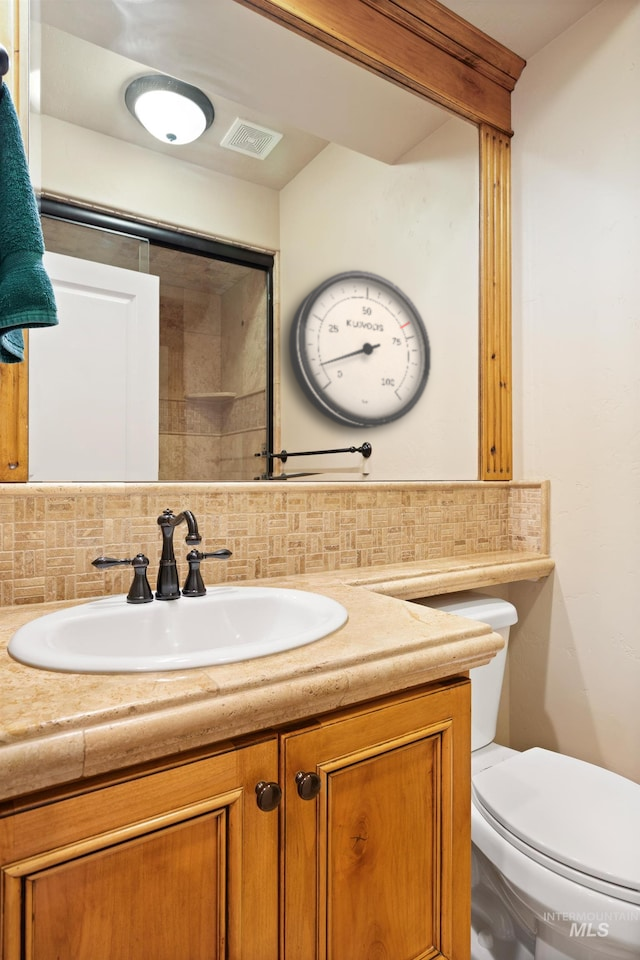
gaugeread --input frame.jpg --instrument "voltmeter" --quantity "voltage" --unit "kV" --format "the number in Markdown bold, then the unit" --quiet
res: **7.5** kV
